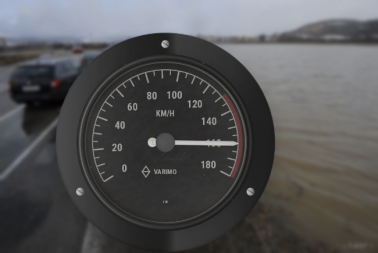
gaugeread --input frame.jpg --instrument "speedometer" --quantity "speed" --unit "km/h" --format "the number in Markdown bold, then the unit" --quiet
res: **160** km/h
